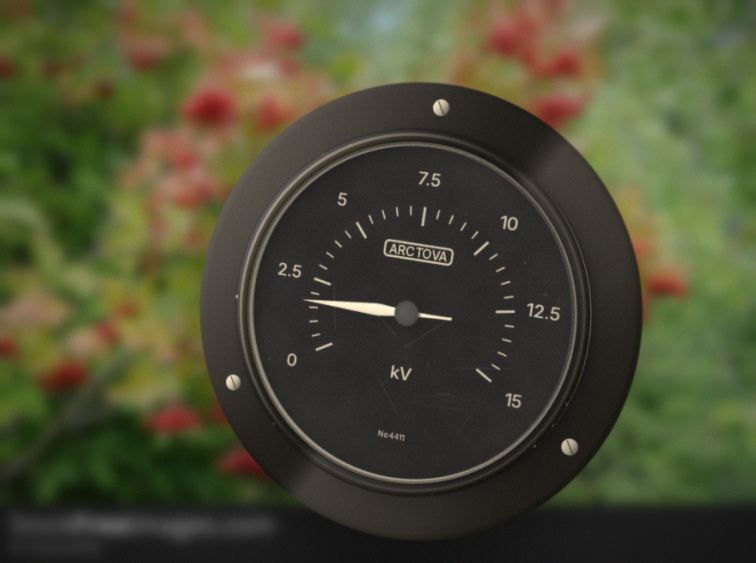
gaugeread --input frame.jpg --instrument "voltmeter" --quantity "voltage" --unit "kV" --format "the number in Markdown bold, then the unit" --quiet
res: **1.75** kV
